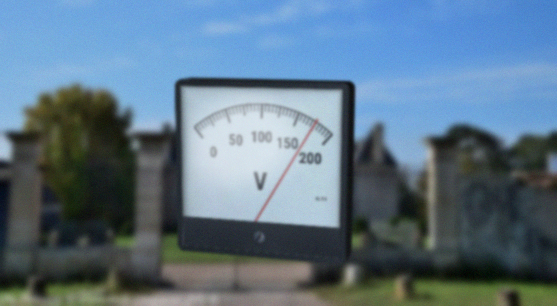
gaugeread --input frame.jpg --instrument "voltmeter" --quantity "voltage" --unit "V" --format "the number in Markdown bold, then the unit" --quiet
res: **175** V
